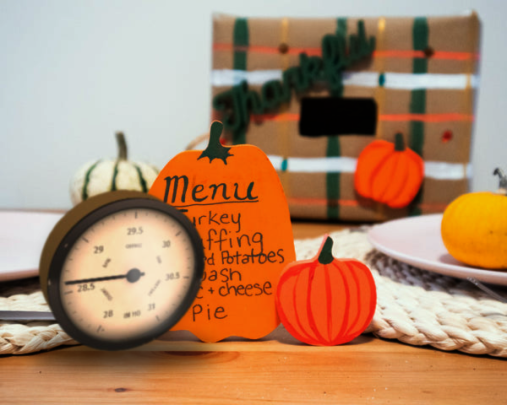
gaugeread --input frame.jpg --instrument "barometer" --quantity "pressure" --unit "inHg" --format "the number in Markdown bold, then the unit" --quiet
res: **28.6** inHg
